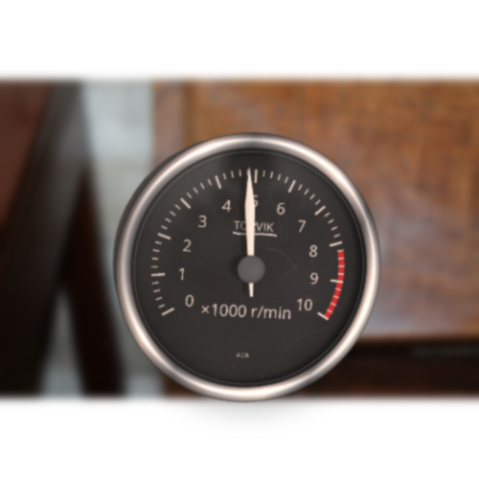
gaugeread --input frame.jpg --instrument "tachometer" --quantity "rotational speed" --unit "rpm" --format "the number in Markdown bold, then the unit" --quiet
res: **4800** rpm
